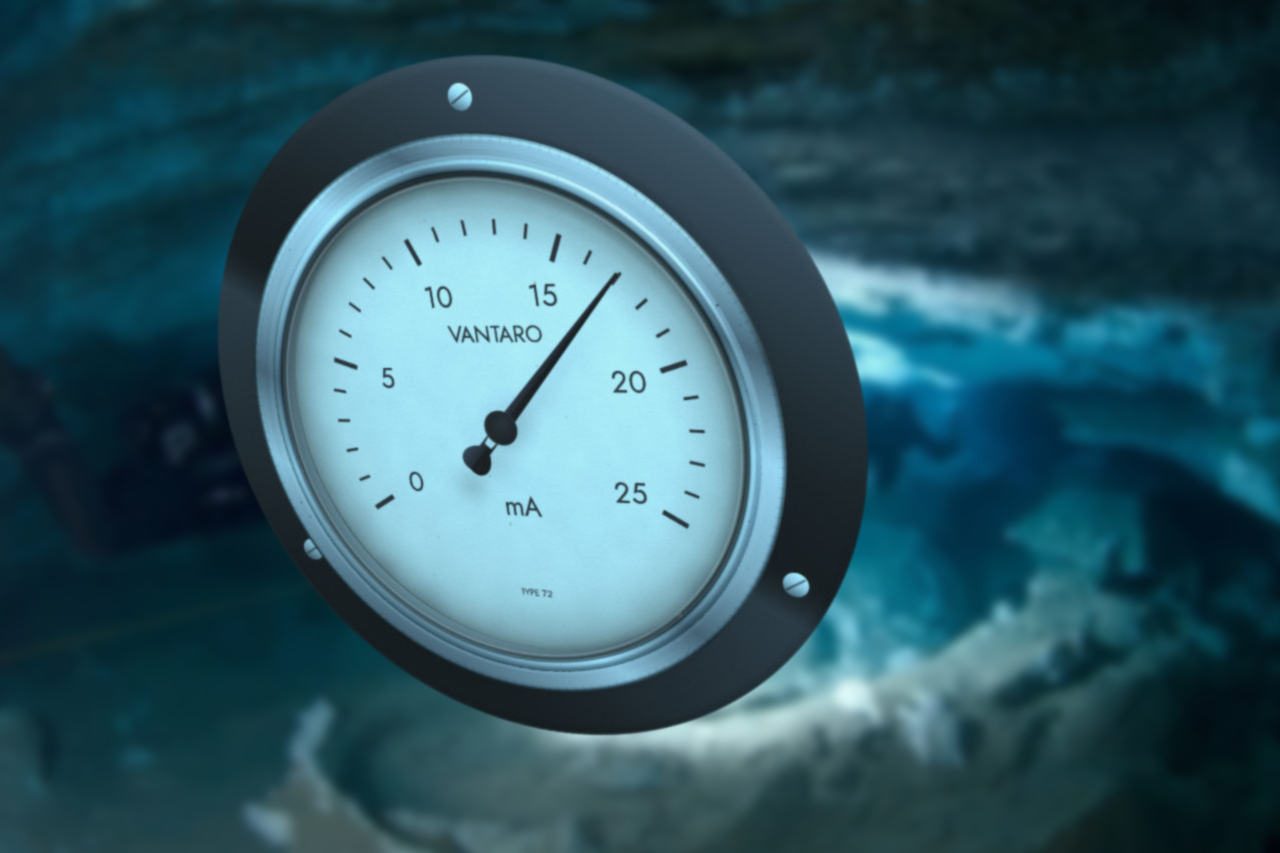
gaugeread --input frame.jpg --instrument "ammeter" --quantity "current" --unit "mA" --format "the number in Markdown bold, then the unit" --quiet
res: **17** mA
